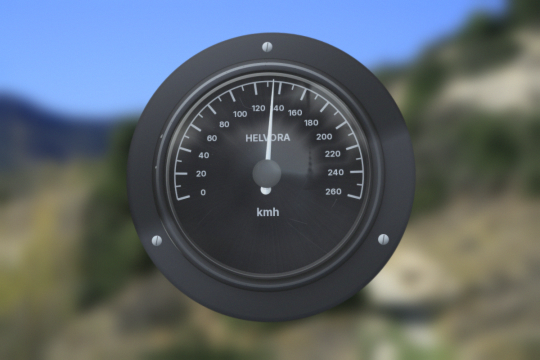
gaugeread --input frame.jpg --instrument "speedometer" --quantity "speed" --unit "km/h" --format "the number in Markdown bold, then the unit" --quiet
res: **135** km/h
